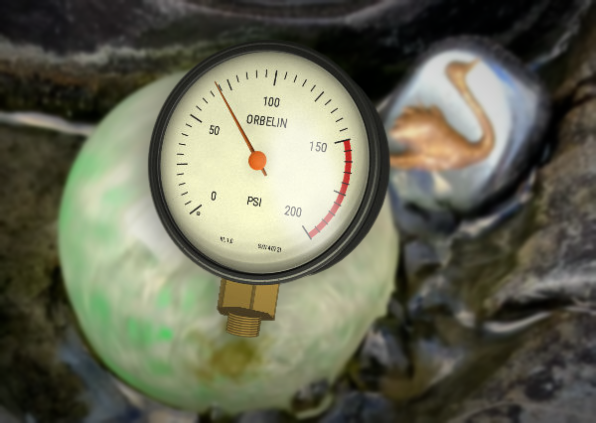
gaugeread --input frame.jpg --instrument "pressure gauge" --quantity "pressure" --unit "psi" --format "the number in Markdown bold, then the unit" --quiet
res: **70** psi
